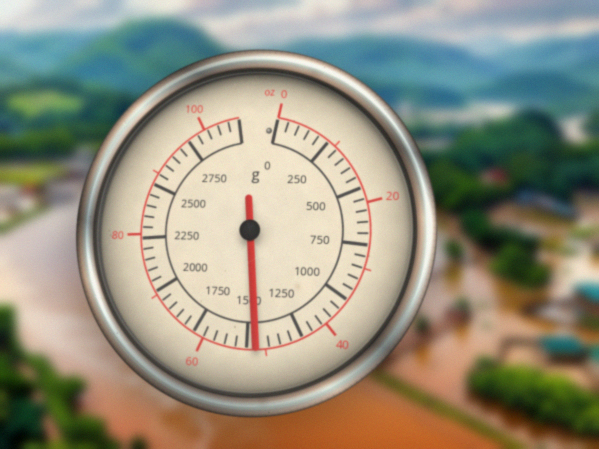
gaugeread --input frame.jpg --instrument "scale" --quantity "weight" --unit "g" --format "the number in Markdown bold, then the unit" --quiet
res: **1450** g
